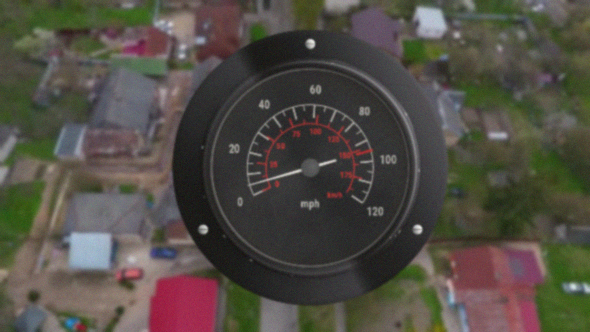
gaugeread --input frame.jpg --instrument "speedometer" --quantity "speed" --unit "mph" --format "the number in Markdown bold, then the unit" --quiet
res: **5** mph
